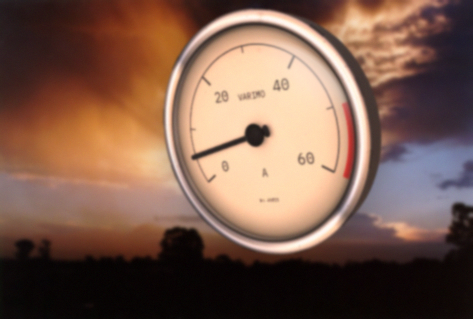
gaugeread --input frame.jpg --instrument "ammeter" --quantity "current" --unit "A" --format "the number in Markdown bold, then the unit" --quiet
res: **5** A
